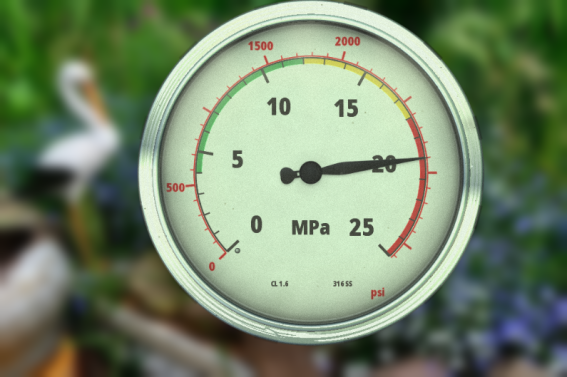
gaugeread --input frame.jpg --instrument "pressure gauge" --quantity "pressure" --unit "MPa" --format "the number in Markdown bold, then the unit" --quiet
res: **20** MPa
